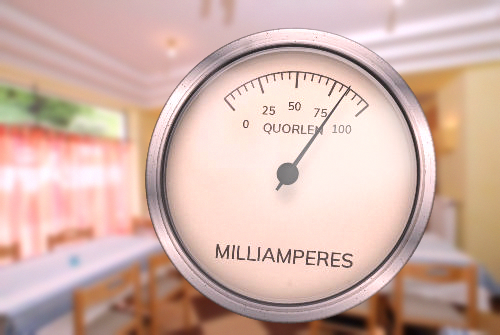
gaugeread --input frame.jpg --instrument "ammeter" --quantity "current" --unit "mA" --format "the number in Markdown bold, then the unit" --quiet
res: **85** mA
